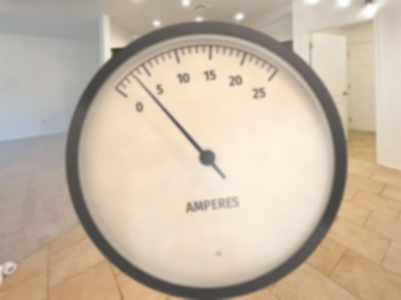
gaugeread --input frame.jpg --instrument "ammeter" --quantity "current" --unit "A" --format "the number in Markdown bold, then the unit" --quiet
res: **3** A
